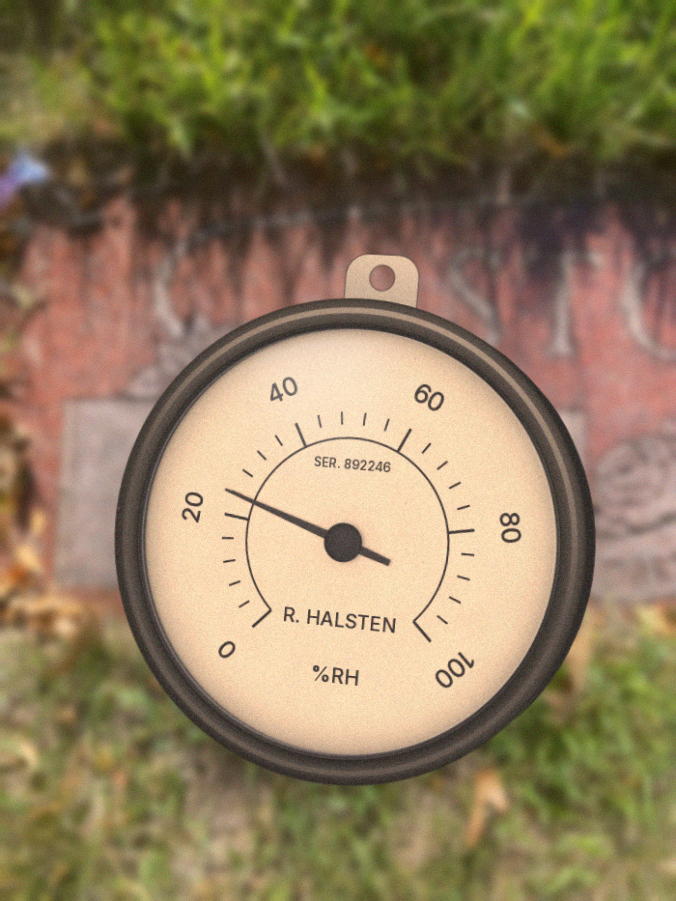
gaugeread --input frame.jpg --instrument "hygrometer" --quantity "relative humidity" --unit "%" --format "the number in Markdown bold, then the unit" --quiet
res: **24** %
